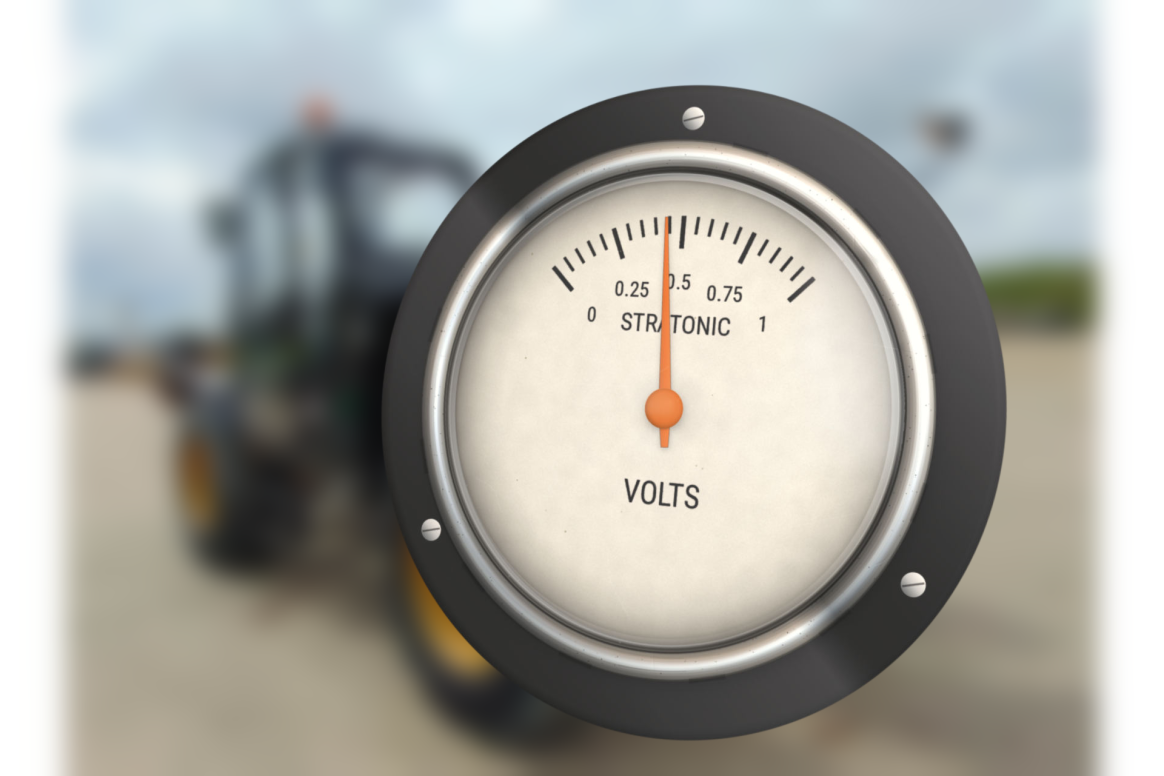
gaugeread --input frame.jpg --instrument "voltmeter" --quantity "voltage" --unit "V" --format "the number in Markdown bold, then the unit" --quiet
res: **0.45** V
